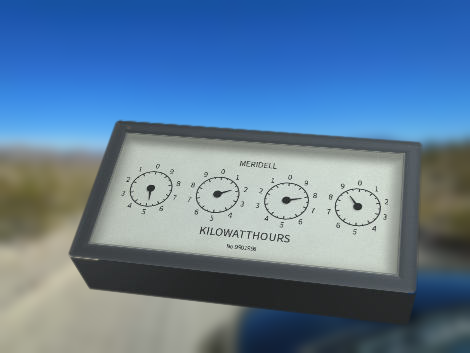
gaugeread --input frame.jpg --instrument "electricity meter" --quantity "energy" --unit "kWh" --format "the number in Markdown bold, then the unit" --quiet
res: **5179** kWh
